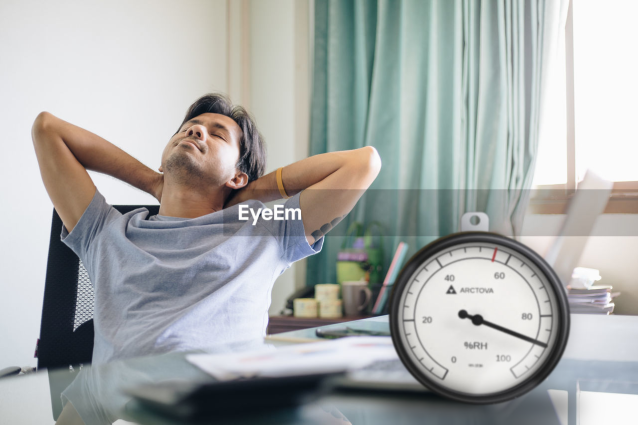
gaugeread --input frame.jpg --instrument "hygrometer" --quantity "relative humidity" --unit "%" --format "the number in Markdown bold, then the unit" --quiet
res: **88** %
